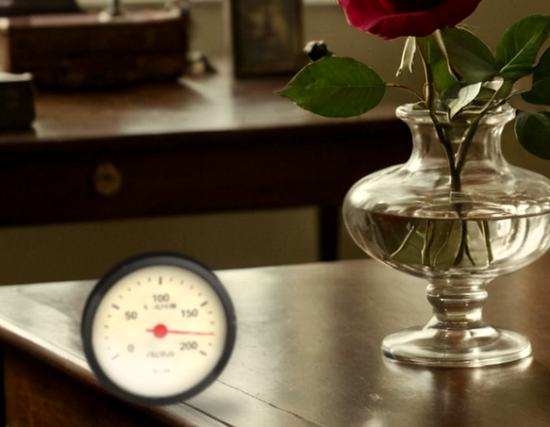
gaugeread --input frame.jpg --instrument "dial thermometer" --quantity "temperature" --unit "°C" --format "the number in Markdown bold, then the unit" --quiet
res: **180** °C
